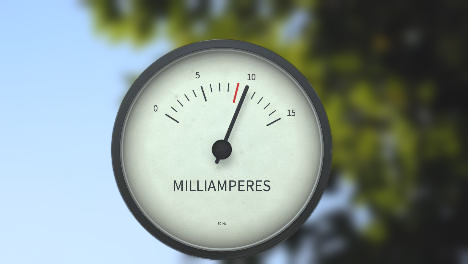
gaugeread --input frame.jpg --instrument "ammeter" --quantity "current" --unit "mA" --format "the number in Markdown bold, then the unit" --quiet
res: **10** mA
